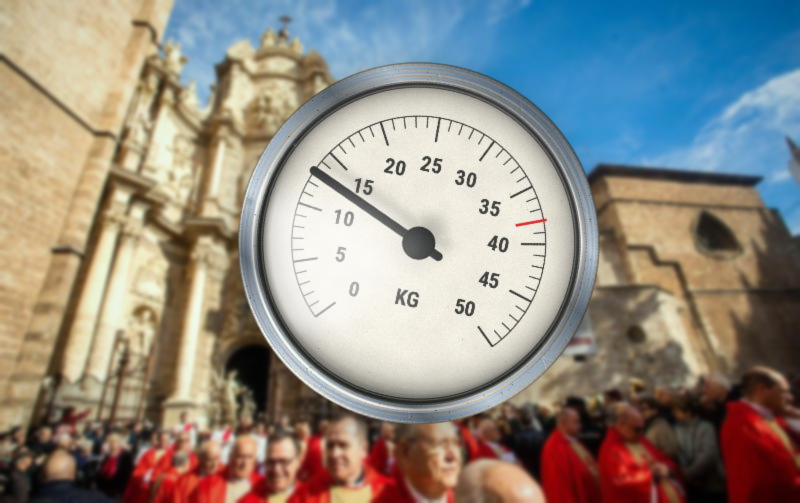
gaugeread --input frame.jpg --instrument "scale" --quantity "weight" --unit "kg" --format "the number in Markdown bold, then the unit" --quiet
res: **13** kg
